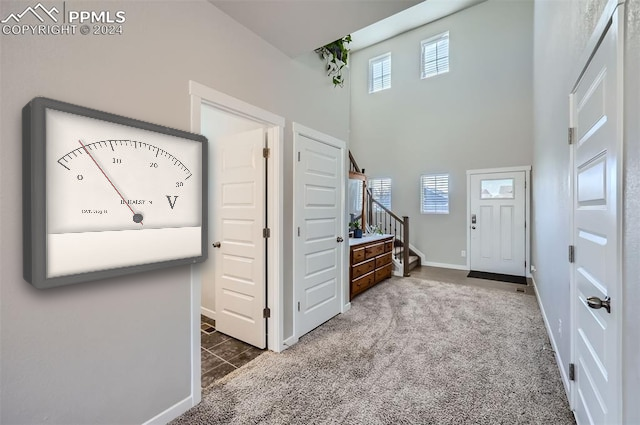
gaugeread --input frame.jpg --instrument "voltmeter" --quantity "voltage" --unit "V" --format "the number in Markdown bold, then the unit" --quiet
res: **5** V
